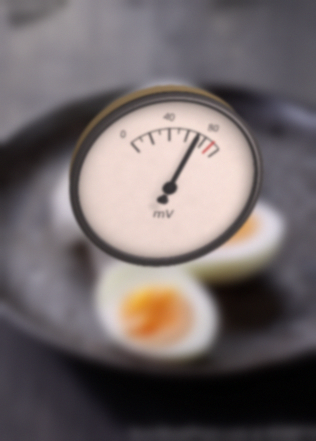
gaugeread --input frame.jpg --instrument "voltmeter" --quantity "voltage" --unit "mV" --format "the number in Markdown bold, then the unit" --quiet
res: **70** mV
